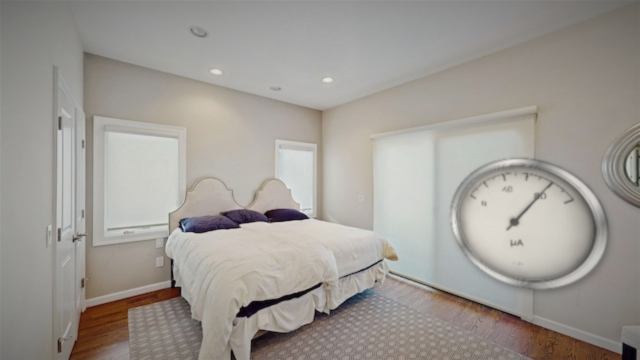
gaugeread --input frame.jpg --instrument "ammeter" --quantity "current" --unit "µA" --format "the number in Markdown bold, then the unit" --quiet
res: **80** µA
